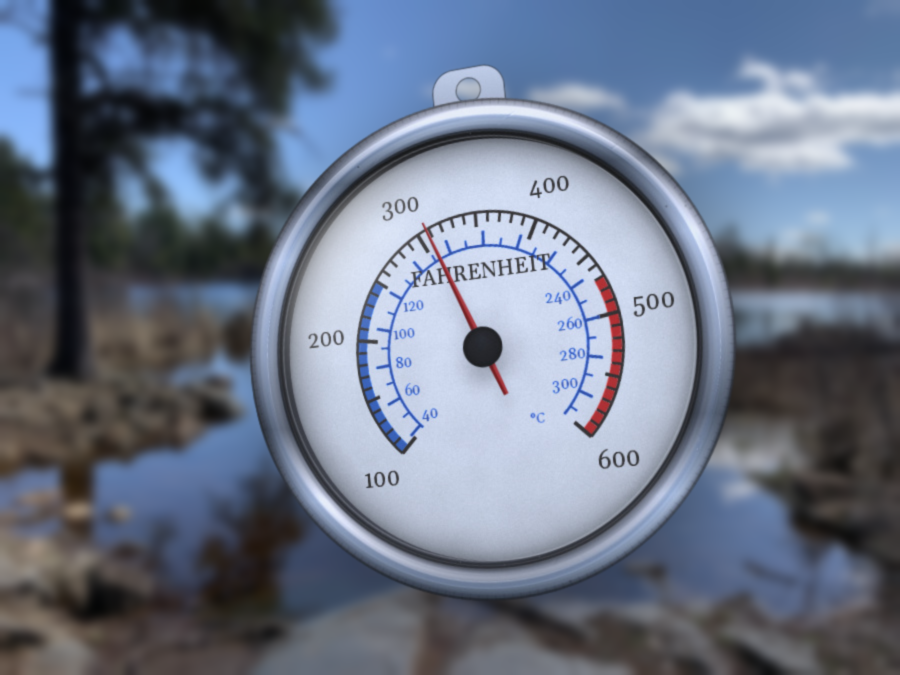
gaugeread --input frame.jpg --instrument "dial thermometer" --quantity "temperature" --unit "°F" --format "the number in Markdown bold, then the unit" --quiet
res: **310** °F
